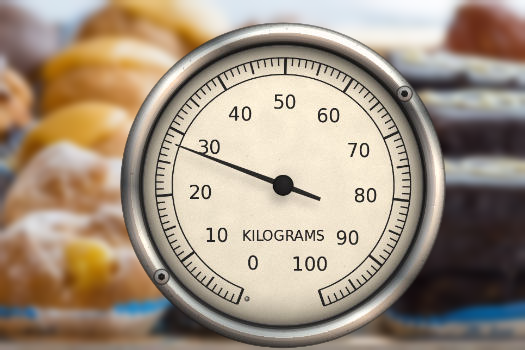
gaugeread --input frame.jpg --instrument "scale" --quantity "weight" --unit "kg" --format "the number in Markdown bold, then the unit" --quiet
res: **28** kg
